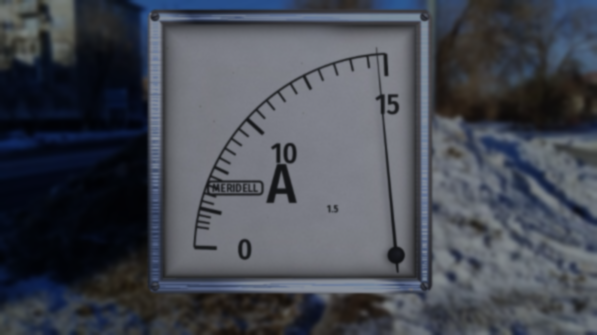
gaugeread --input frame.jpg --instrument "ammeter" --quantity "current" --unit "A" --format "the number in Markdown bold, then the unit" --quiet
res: **14.75** A
